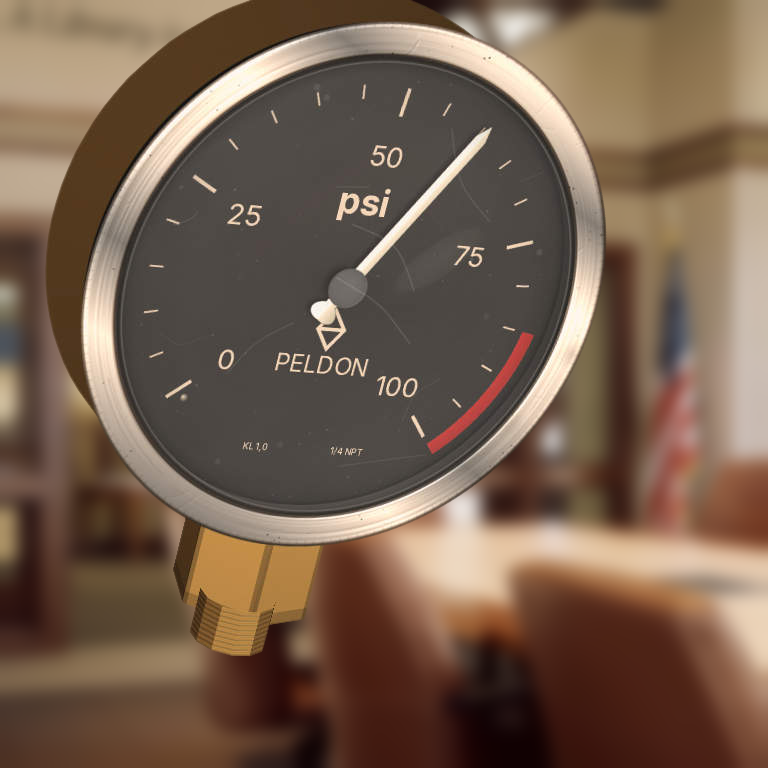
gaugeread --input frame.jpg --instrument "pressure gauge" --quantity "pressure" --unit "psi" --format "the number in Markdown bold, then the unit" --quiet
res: **60** psi
